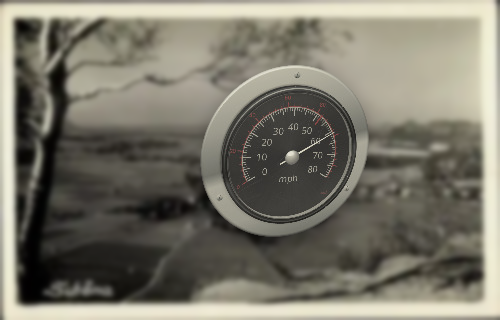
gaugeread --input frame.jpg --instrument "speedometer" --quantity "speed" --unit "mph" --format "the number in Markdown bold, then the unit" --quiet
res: **60** mph
